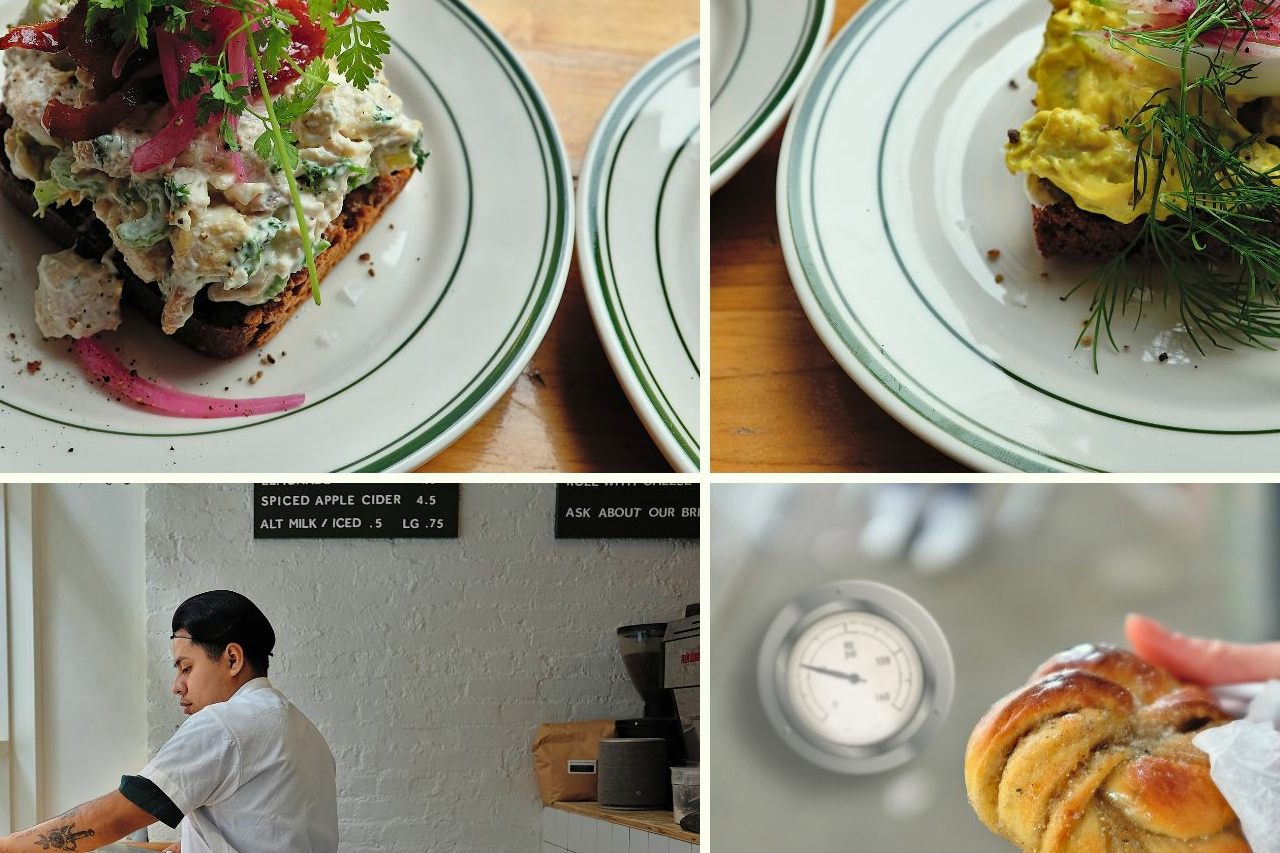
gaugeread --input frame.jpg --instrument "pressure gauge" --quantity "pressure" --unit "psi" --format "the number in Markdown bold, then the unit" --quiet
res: **40** psi
